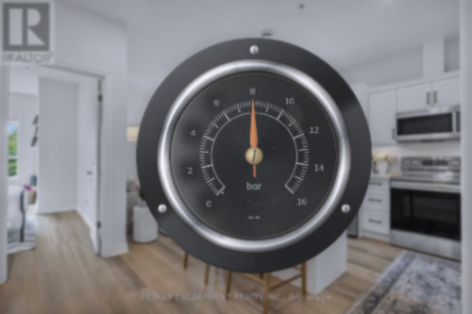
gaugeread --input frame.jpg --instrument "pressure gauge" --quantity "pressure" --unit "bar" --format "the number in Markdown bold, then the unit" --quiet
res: **8** bar
